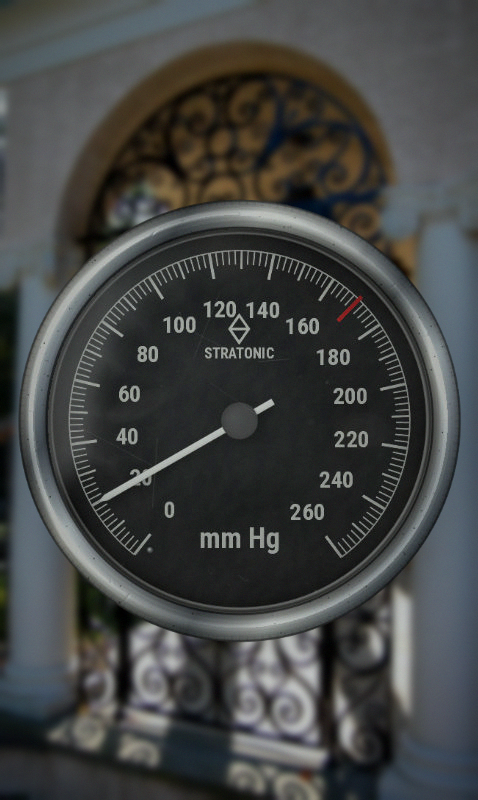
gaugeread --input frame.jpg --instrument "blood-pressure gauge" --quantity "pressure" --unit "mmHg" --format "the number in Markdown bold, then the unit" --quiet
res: **20** mmHg
